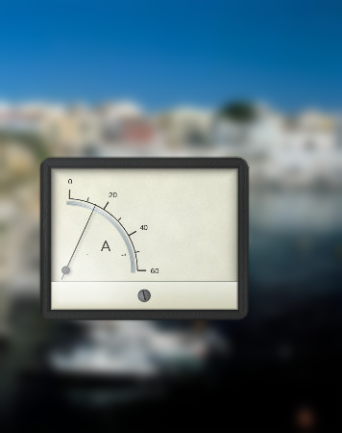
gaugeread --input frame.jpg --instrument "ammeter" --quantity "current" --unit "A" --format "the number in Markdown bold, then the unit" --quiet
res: **15** A
